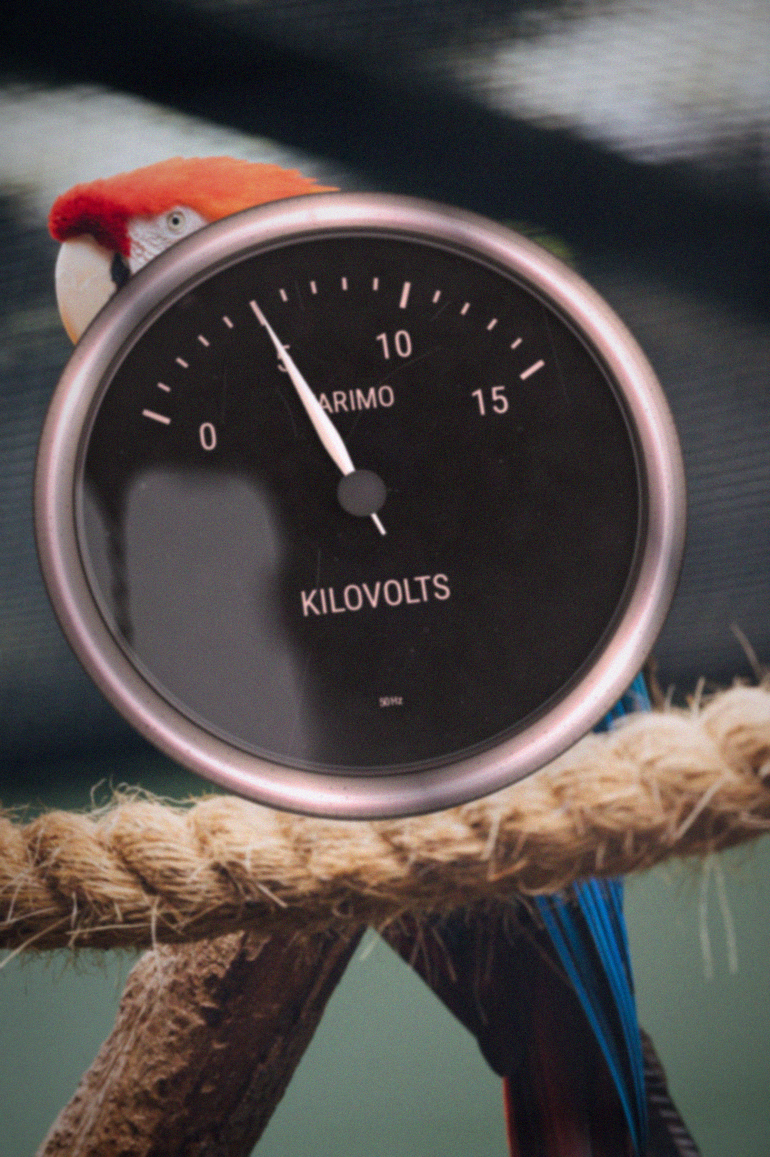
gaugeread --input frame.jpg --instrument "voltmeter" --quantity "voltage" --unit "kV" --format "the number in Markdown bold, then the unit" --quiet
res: **5** kV
